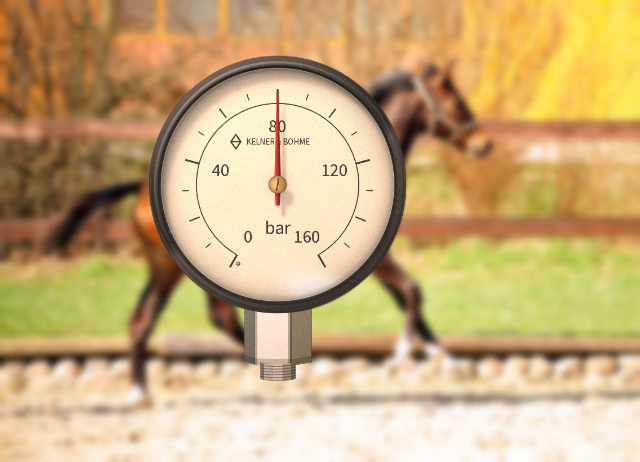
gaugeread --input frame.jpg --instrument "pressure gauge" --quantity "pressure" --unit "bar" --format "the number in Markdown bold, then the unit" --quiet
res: **80** bar
